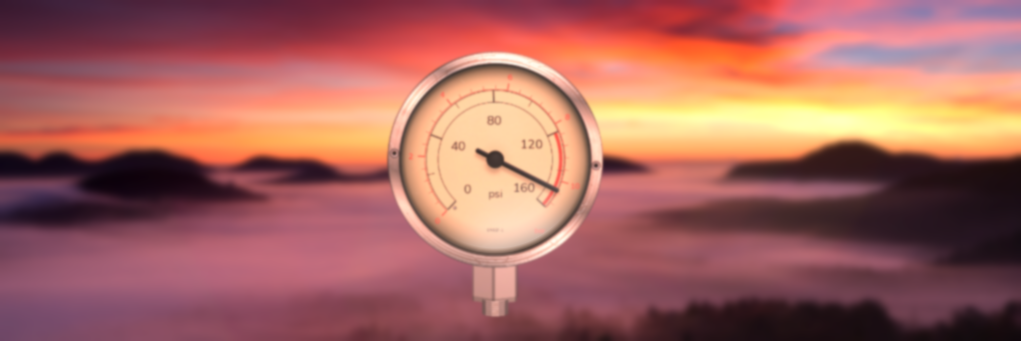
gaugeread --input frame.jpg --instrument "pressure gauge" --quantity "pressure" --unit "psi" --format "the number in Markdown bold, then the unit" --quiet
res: **150** psi
